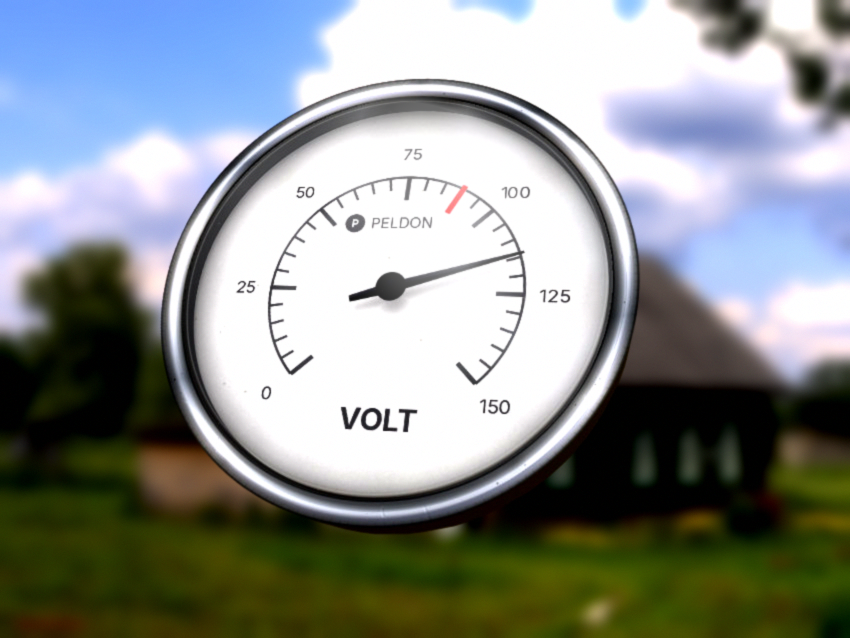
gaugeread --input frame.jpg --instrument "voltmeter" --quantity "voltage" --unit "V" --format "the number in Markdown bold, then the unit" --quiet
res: **115** V
